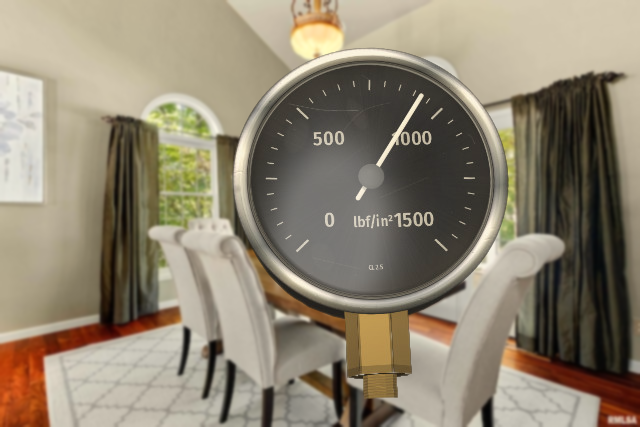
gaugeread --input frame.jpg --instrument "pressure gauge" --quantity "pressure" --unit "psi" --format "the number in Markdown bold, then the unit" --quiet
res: **925** psi
